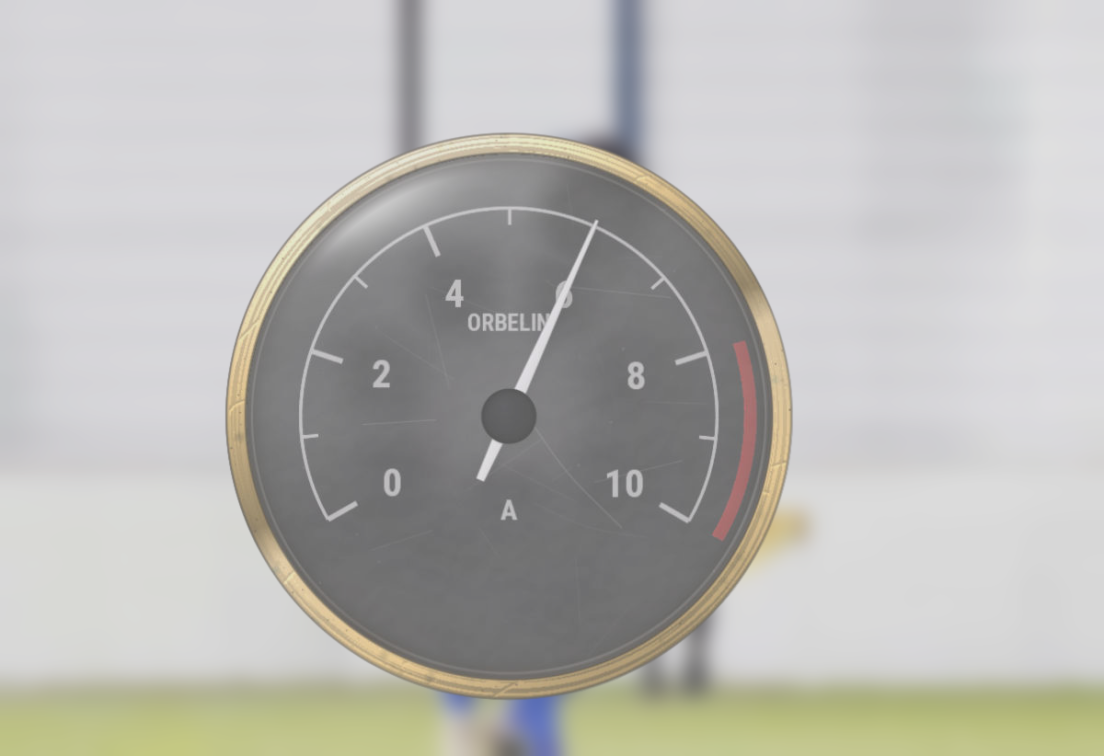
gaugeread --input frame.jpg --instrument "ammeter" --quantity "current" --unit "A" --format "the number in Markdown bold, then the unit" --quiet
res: **6** A
